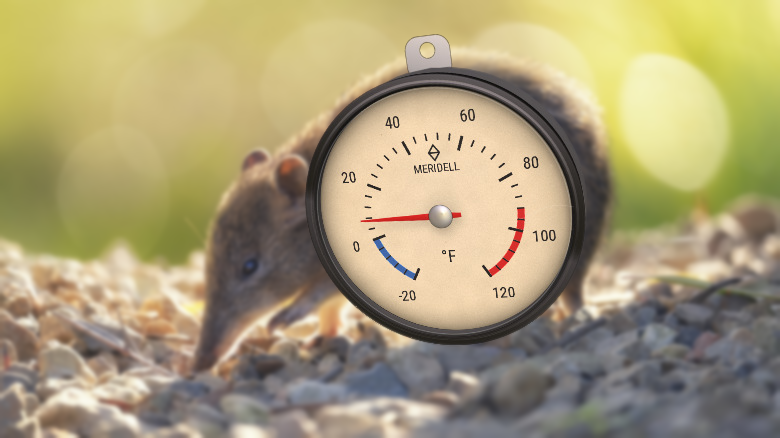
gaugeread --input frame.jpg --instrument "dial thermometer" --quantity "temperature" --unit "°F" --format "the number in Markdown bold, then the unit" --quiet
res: **8** °F
